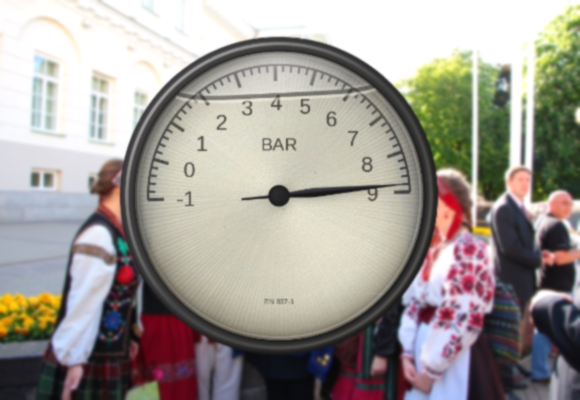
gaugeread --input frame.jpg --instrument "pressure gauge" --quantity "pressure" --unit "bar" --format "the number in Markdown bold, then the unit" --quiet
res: **8.8** bar
